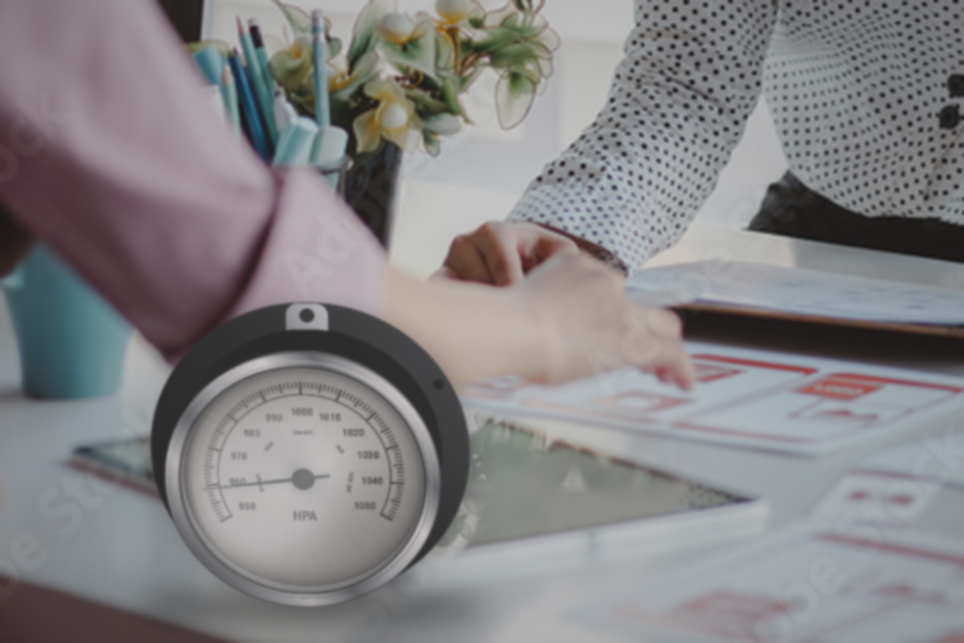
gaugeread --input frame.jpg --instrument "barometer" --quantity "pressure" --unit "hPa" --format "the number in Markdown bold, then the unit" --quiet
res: **960** hPa
